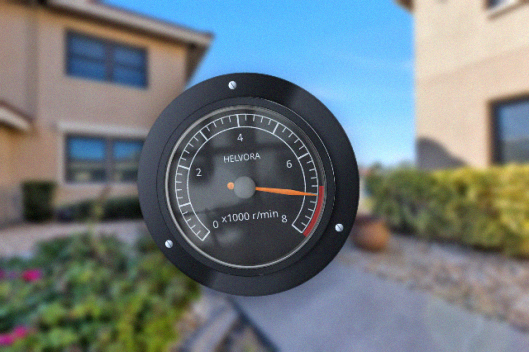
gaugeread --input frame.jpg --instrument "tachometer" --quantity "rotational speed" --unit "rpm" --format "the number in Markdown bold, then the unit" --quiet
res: **7000** rpm
